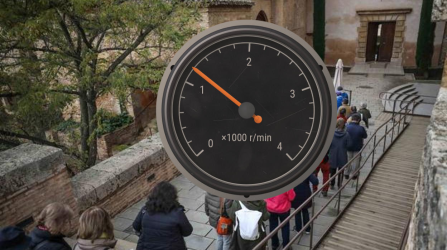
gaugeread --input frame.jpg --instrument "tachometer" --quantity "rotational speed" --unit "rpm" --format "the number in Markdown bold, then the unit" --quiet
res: **1200** rpm
